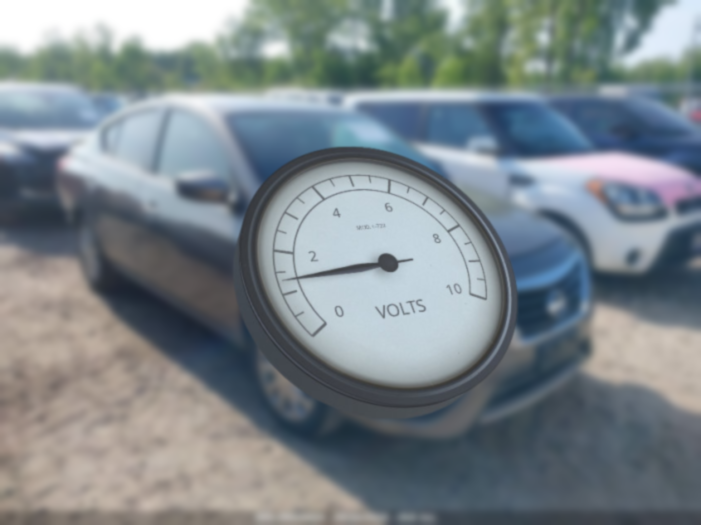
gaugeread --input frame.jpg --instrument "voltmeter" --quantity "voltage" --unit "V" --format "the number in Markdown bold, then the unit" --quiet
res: **1.25** V
